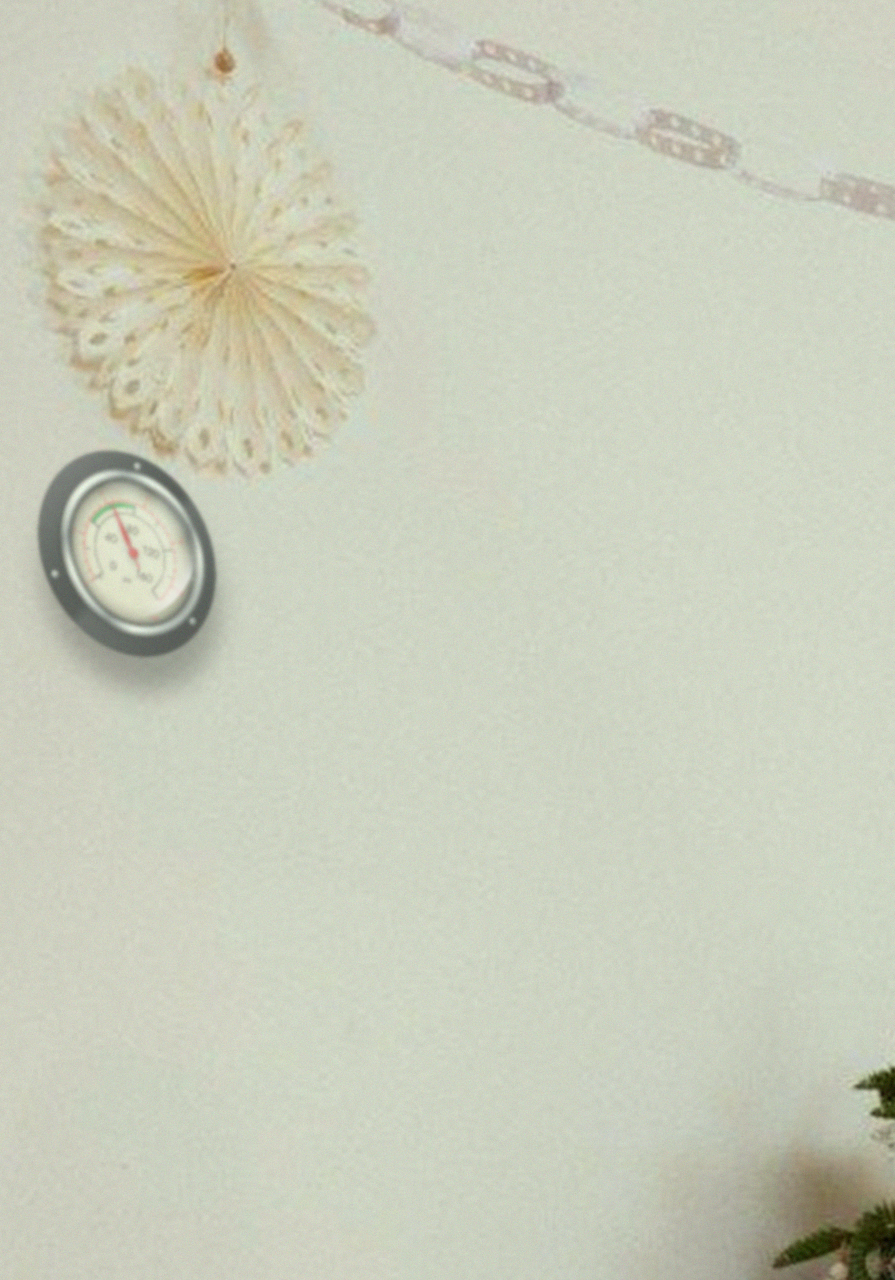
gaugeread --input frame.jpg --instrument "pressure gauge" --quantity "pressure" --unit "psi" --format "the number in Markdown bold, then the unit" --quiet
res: **60** psi
